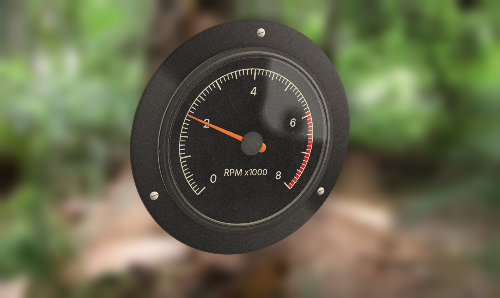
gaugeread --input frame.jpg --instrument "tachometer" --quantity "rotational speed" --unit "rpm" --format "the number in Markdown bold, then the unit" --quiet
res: **2000** rpm
